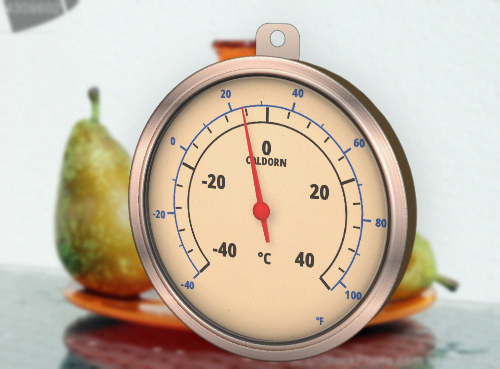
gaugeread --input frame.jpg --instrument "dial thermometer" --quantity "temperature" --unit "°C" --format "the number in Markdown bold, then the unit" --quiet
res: **-4** °C
